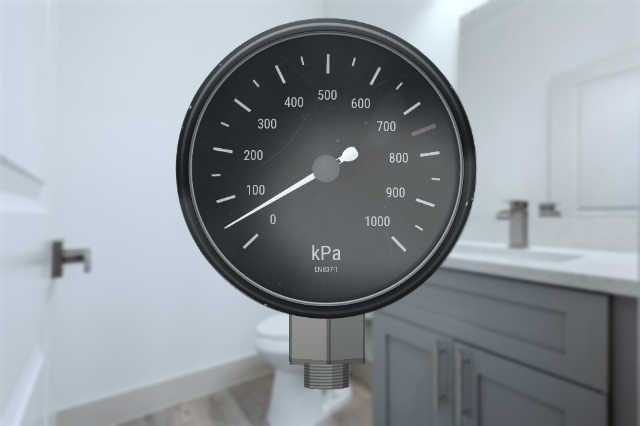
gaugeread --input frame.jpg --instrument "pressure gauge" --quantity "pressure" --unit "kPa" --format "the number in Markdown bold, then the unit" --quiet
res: **50** kPa
